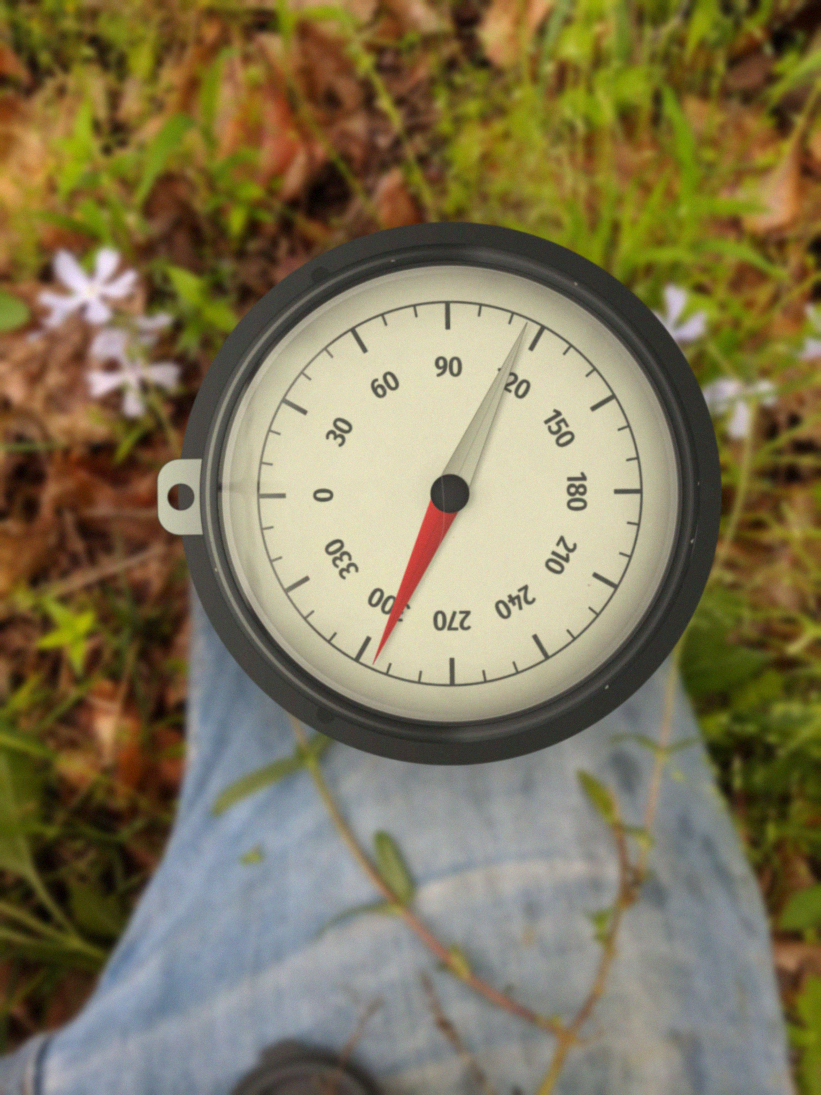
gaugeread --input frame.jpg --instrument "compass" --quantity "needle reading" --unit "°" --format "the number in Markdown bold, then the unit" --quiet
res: **295** °
